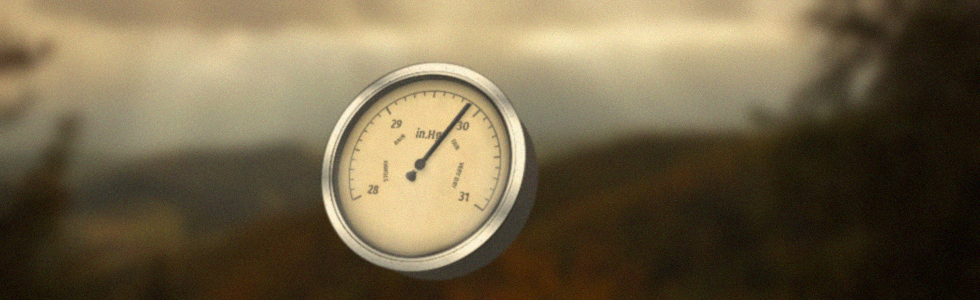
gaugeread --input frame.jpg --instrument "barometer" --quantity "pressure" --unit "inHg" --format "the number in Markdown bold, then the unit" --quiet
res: **29.9** inHg
